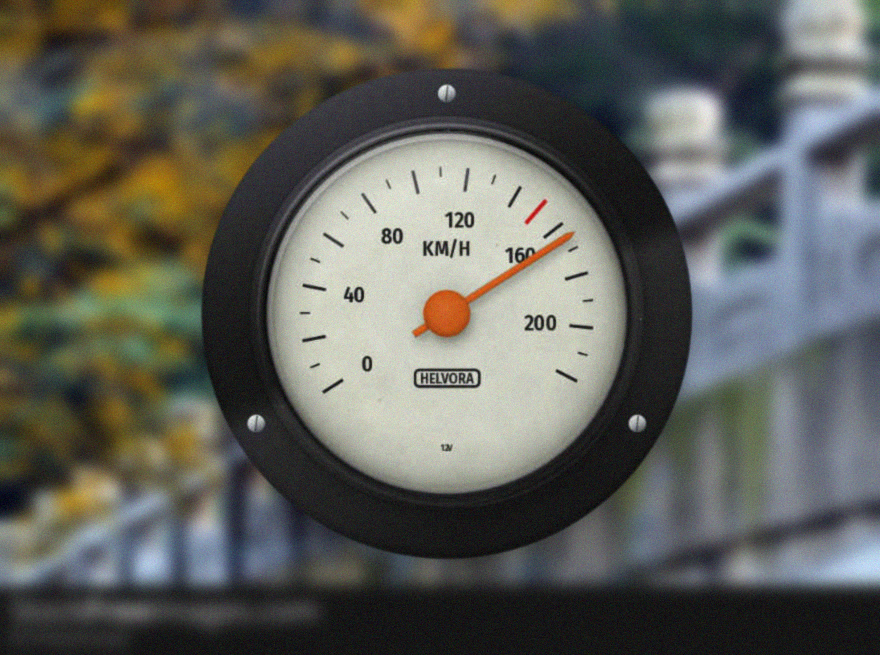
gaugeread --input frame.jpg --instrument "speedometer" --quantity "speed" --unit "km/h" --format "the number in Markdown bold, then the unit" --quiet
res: **165** km/h
